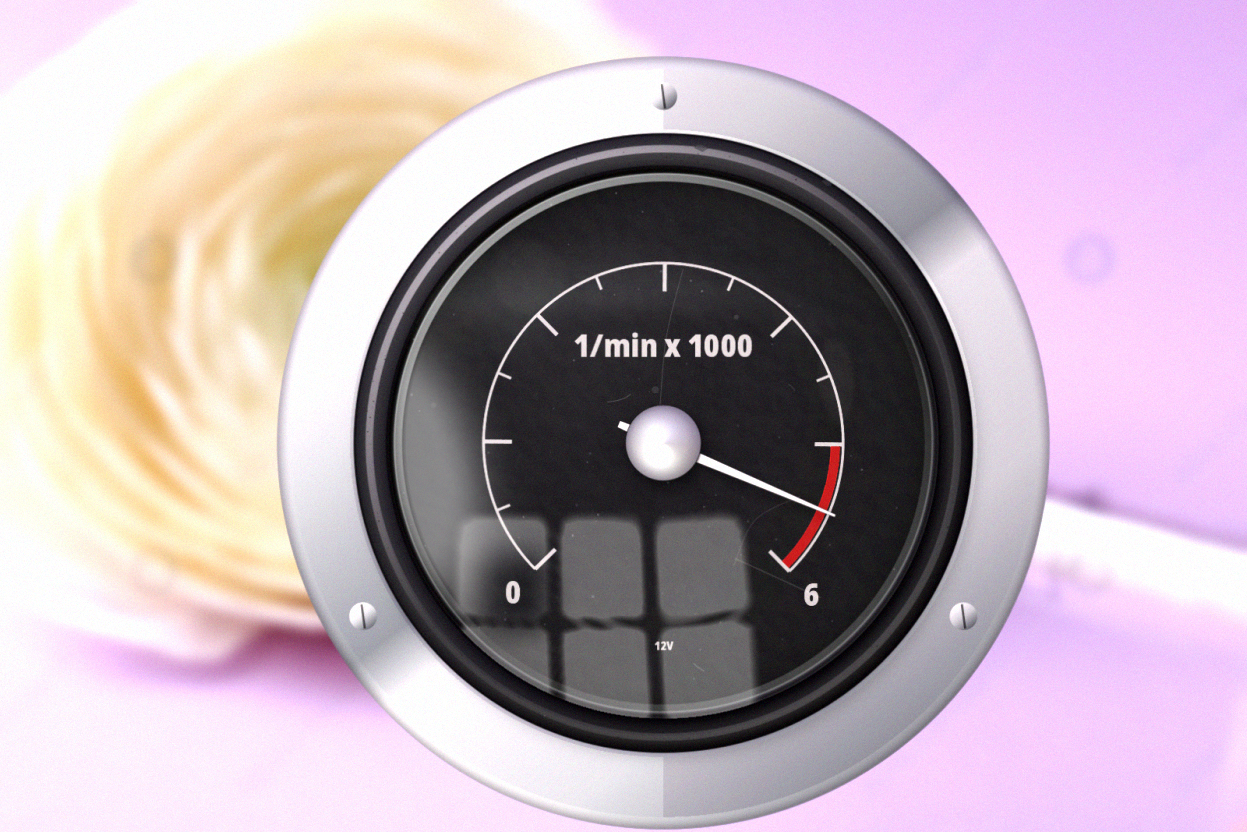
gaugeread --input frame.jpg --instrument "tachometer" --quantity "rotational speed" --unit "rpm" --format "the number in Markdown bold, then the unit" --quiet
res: **5500** rpm
